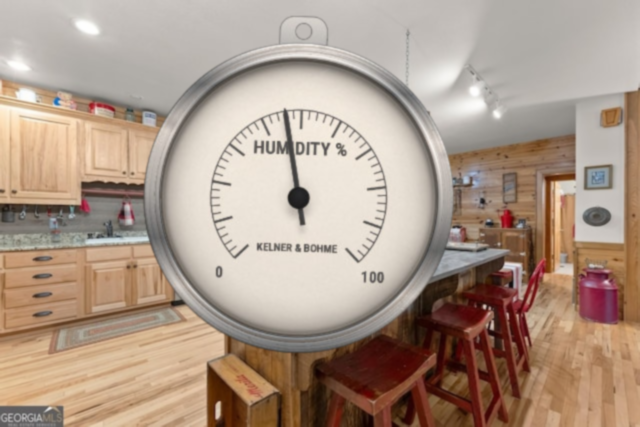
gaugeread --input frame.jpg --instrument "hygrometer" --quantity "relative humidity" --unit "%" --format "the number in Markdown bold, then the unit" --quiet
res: **46** %
